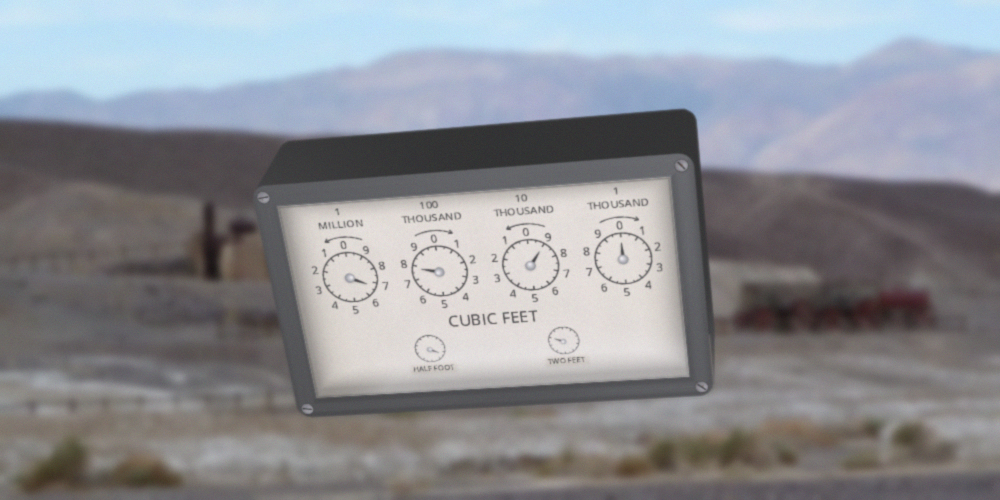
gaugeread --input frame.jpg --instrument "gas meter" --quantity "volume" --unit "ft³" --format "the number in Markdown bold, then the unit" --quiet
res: **679000** ft³
